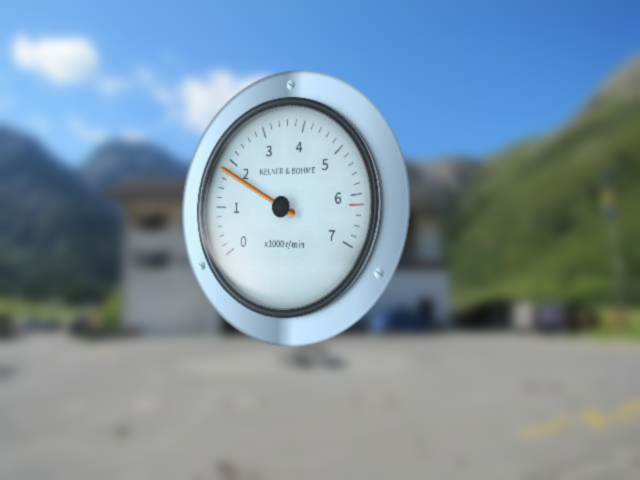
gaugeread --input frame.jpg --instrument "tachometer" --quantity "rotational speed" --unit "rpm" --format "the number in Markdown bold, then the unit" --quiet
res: **1800** rpm
